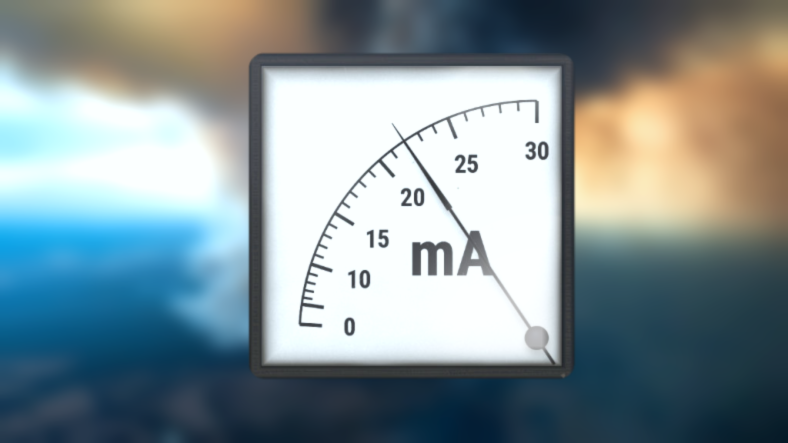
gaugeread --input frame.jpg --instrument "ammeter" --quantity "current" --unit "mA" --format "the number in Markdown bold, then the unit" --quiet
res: **22** mA
